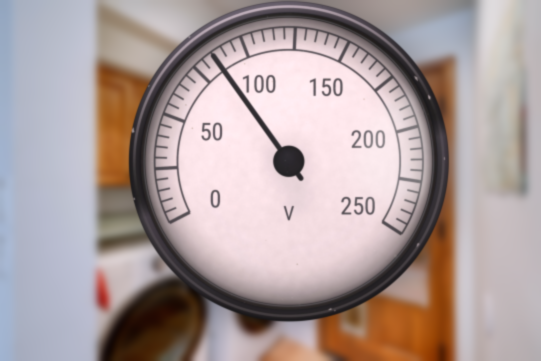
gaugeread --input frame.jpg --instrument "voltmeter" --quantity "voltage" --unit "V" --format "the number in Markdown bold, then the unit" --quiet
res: **85** V
